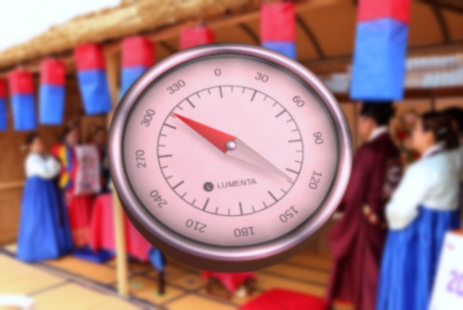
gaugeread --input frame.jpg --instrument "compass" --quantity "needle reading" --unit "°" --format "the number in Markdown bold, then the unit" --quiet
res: **310** °
